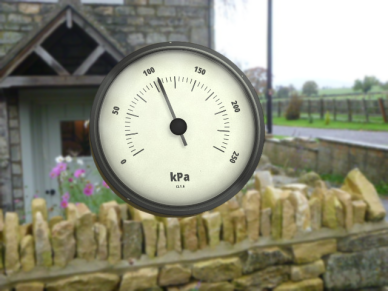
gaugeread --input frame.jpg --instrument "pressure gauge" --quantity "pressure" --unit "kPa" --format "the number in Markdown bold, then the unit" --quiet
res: **105** kPa
